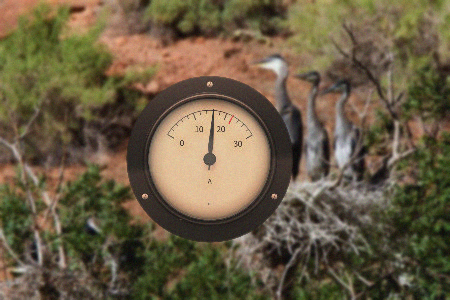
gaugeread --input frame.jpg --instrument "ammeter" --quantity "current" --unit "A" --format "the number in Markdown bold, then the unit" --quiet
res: **16** A
